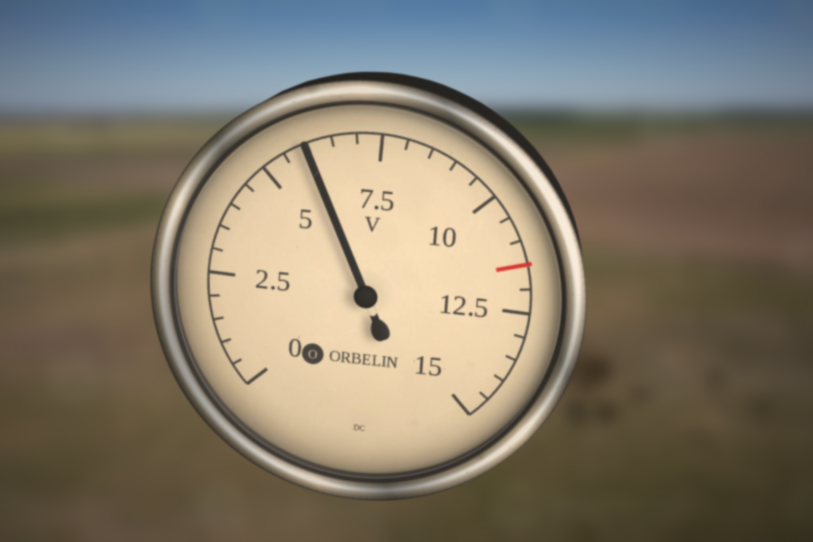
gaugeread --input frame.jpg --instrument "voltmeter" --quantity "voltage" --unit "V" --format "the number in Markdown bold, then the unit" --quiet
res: **6** V
